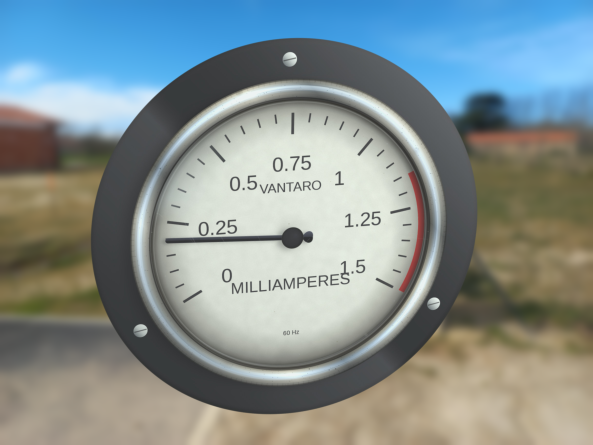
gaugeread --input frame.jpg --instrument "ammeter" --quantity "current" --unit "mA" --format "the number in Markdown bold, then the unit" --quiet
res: **0.2** mA
